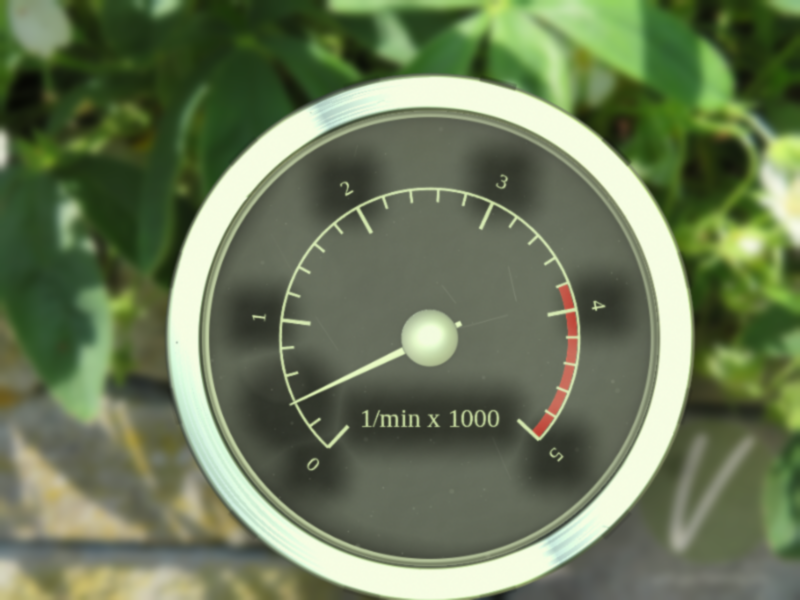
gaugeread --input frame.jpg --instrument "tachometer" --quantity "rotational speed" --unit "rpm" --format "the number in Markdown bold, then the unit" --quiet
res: **400** rpm
